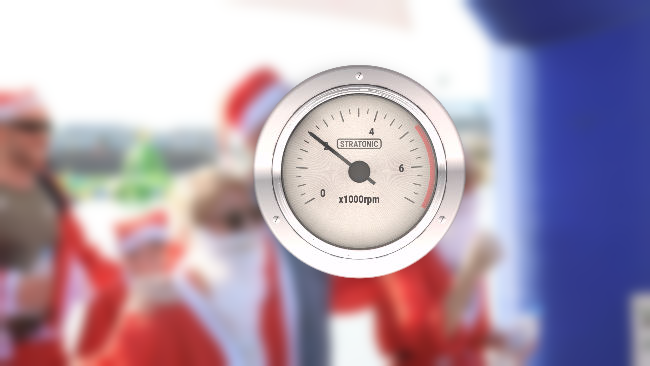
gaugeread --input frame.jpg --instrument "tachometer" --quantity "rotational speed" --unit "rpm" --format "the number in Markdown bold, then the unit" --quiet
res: **2000** rpm
